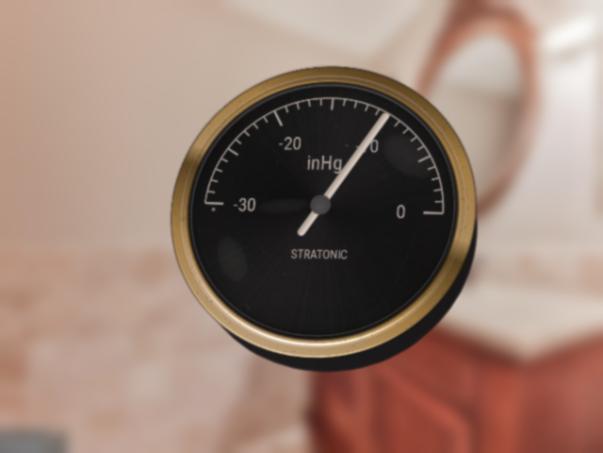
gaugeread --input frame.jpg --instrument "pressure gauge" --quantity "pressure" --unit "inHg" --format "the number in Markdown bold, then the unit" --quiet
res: **-10** inHg
